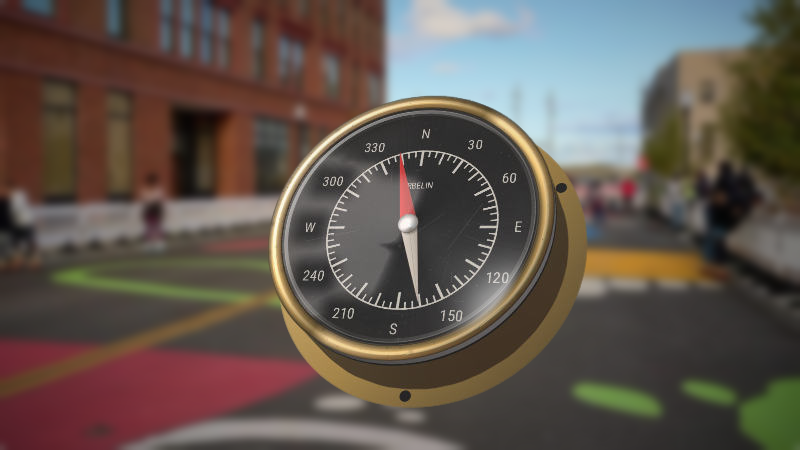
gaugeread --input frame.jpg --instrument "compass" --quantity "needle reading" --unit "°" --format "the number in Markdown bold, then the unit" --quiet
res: **345** °
